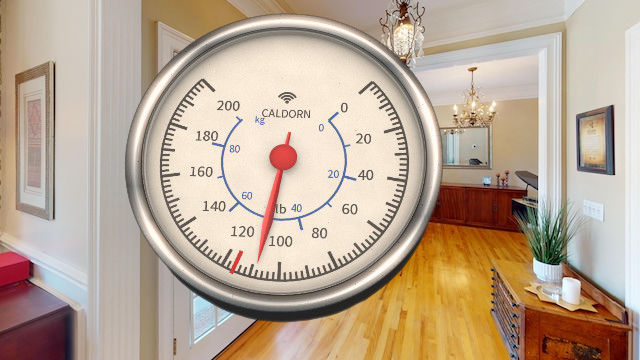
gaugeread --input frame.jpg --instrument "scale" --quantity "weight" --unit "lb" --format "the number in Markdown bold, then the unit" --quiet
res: **108** lb
